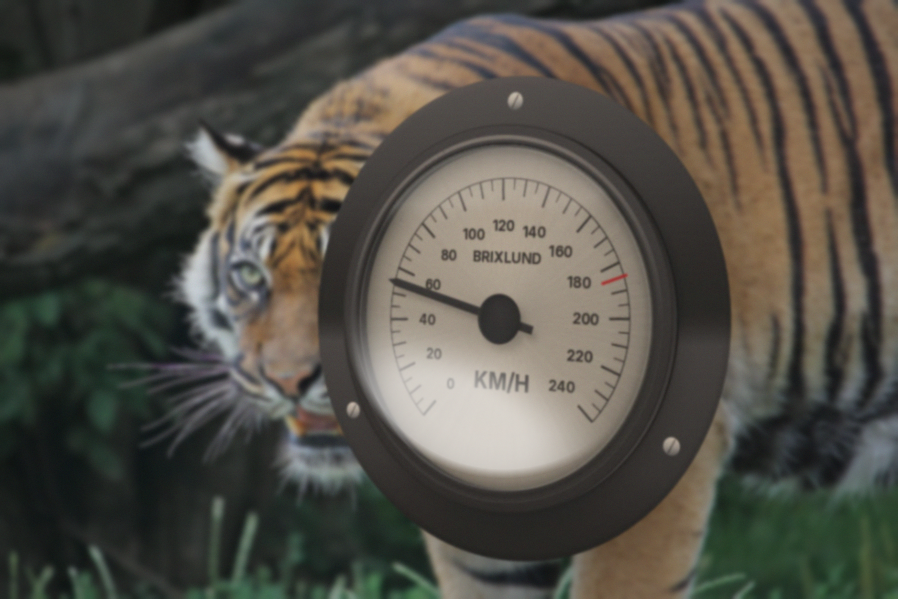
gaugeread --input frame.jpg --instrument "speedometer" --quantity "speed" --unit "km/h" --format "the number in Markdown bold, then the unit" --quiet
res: **55** km/h
